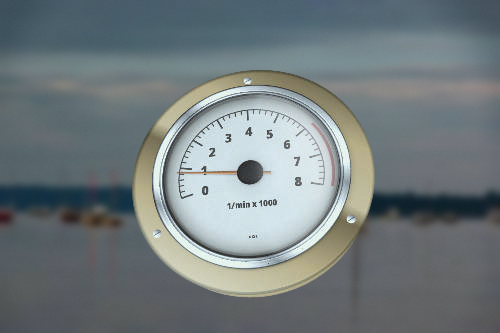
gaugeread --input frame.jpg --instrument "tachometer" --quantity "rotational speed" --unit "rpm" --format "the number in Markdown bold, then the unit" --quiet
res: **800** rpm
